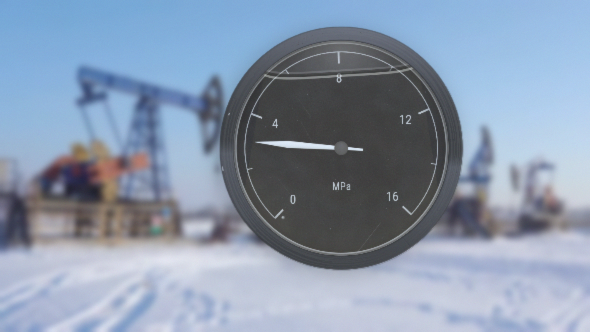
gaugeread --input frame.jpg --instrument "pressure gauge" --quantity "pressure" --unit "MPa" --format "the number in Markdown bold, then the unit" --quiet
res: **3** MPa
